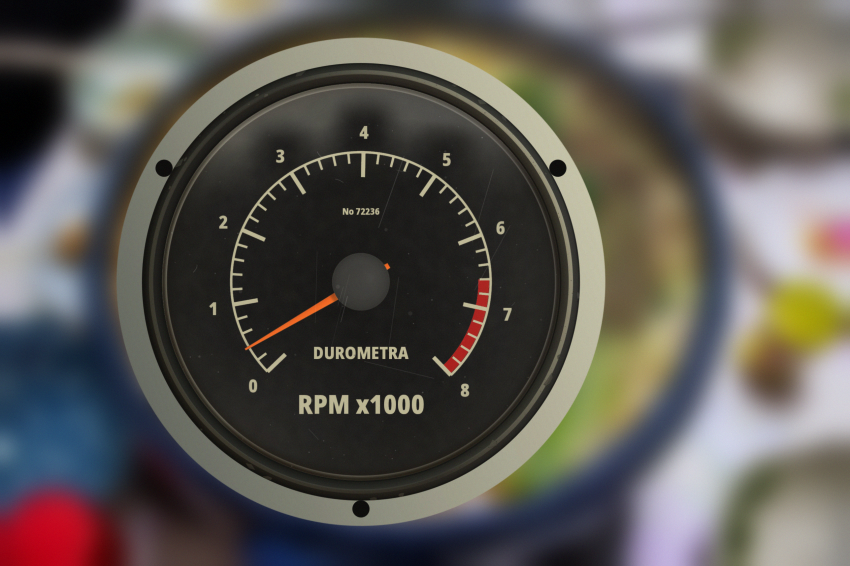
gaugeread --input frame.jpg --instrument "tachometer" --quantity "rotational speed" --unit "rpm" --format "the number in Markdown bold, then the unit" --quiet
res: **400** rpm
